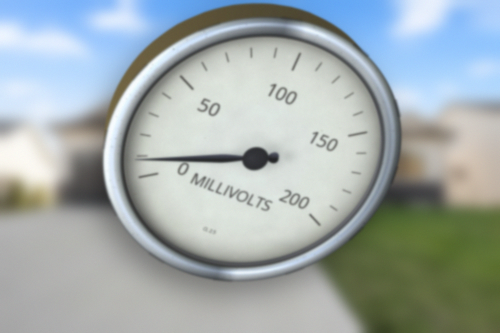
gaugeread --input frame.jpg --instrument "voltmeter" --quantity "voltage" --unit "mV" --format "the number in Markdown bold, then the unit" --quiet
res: **10** mV
